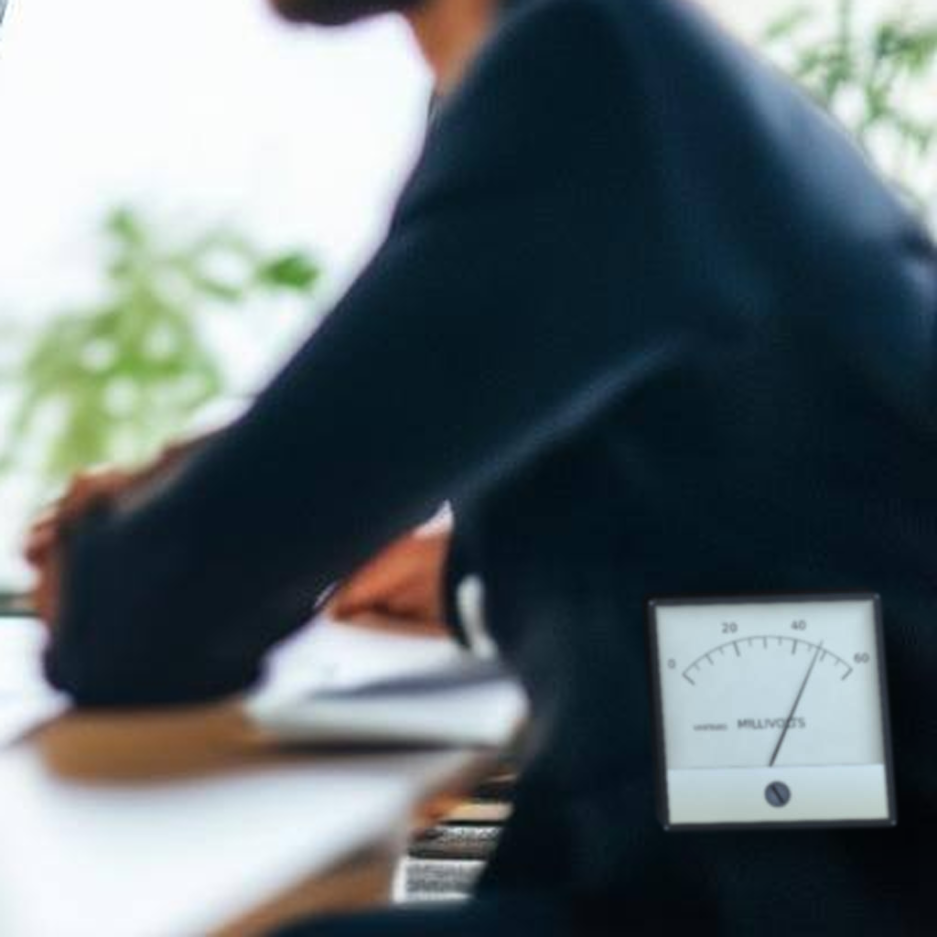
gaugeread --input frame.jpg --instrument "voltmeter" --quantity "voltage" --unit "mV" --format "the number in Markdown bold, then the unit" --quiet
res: **47.5** mV
